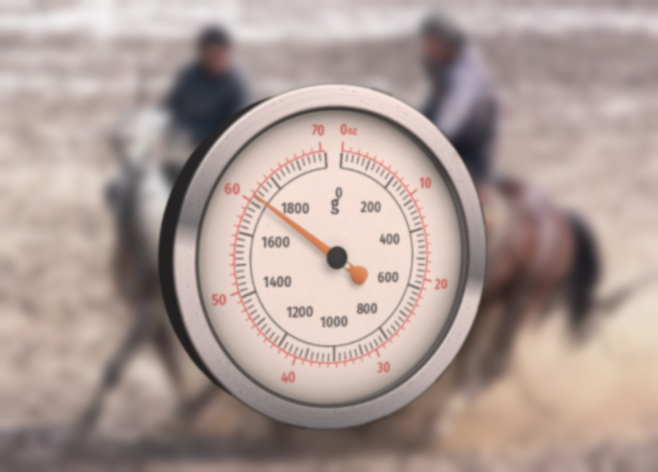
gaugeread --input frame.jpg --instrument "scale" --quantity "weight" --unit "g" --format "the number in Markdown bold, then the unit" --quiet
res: **1720** g
